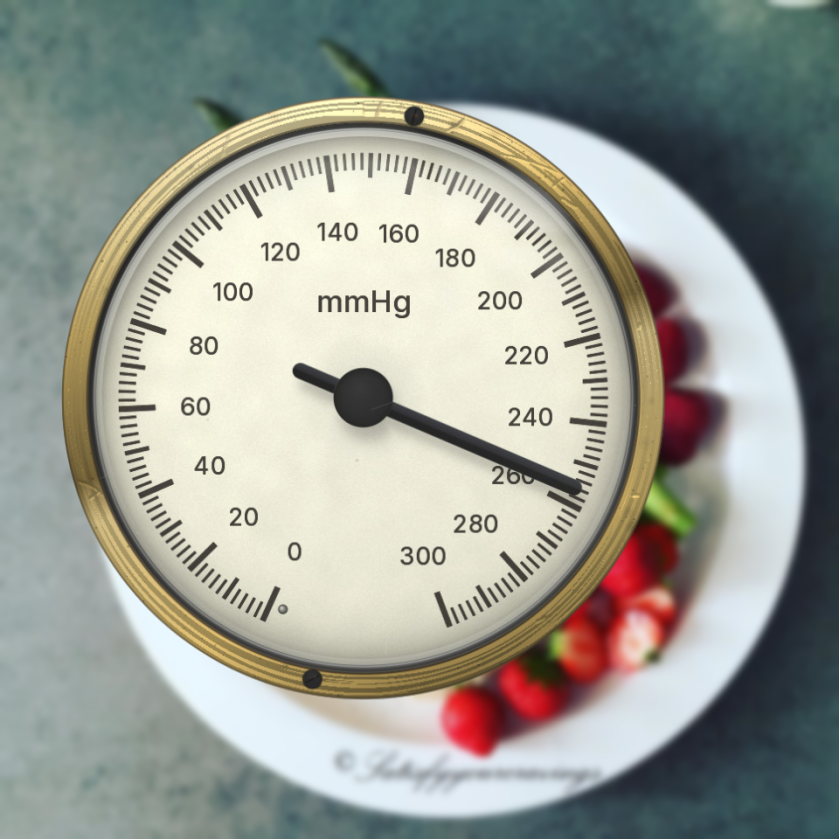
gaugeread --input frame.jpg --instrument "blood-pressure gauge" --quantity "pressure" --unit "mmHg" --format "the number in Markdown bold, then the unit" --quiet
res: **256** mmHg
